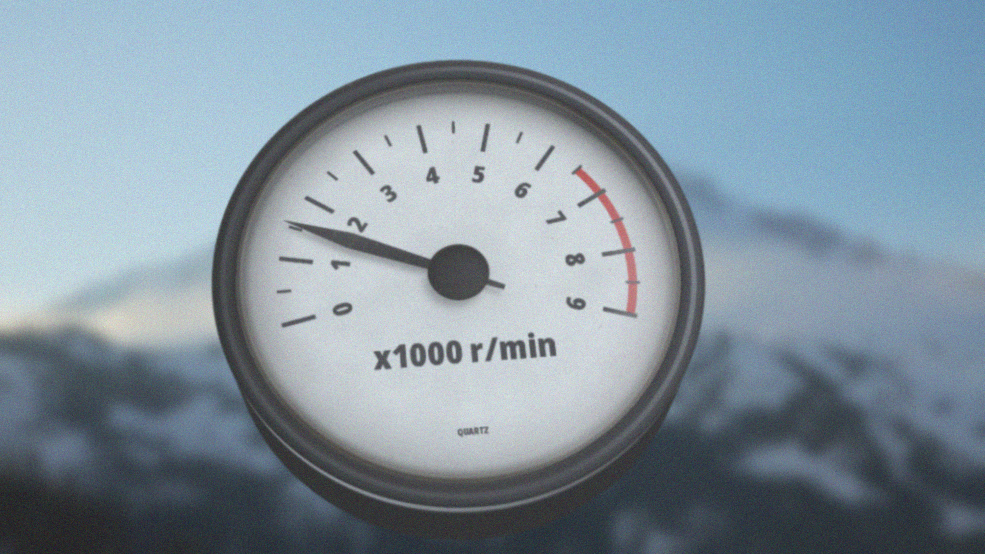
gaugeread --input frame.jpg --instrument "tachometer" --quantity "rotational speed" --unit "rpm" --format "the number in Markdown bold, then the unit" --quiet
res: **1500** rpm
